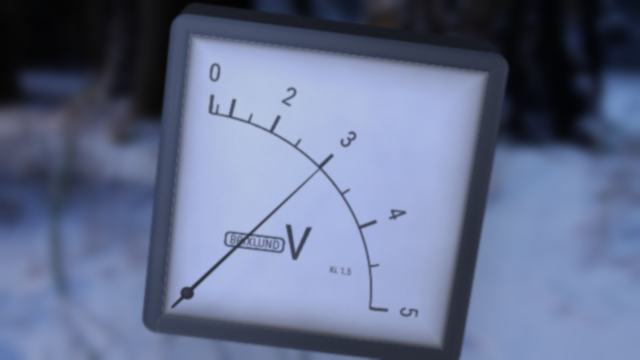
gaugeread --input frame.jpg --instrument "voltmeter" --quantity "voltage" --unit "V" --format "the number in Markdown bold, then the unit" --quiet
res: **3** V
